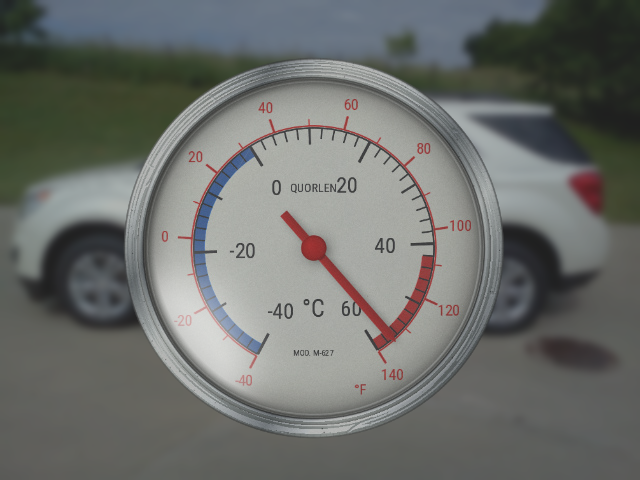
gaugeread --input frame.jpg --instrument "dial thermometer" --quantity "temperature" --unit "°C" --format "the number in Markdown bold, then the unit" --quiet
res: **57** °C
